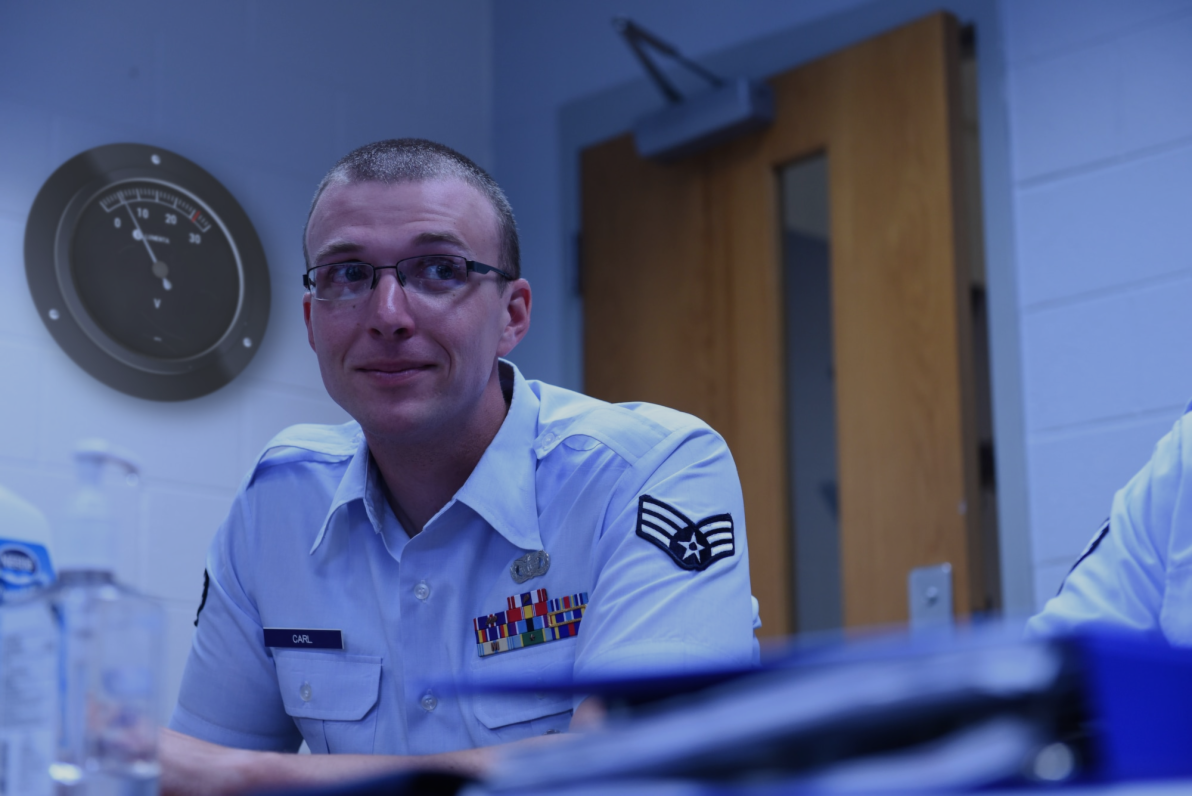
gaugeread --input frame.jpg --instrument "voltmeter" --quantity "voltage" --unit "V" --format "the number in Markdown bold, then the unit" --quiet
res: **5** V
